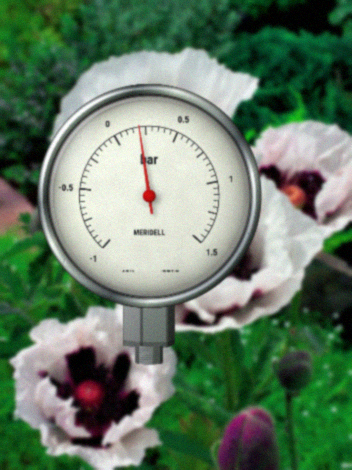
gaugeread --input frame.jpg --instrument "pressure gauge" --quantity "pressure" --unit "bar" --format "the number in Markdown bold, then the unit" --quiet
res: **0.2** bar
